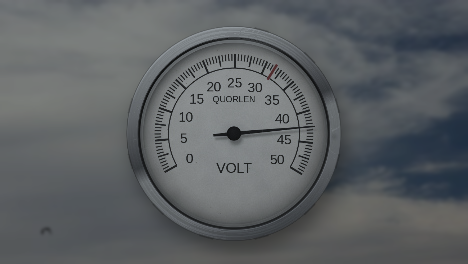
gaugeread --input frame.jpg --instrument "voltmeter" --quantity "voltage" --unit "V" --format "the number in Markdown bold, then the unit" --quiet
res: **42.5** V
